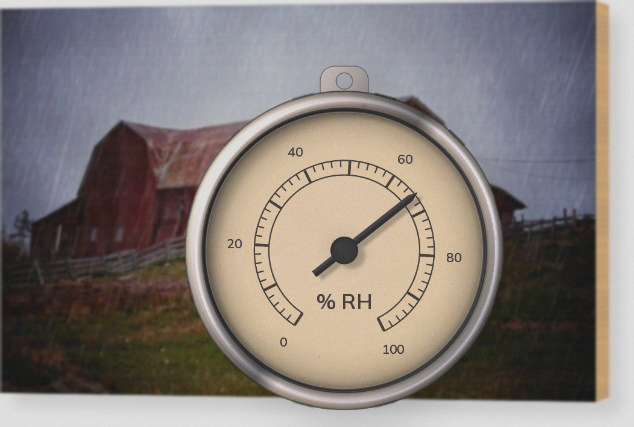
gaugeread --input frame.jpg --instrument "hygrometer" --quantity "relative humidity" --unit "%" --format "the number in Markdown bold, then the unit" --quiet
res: **66** %
